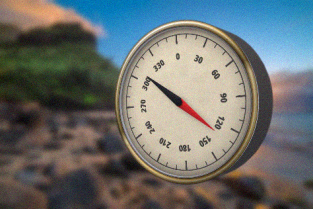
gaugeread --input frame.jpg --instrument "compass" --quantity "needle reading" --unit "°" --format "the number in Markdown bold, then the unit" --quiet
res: **130** °
